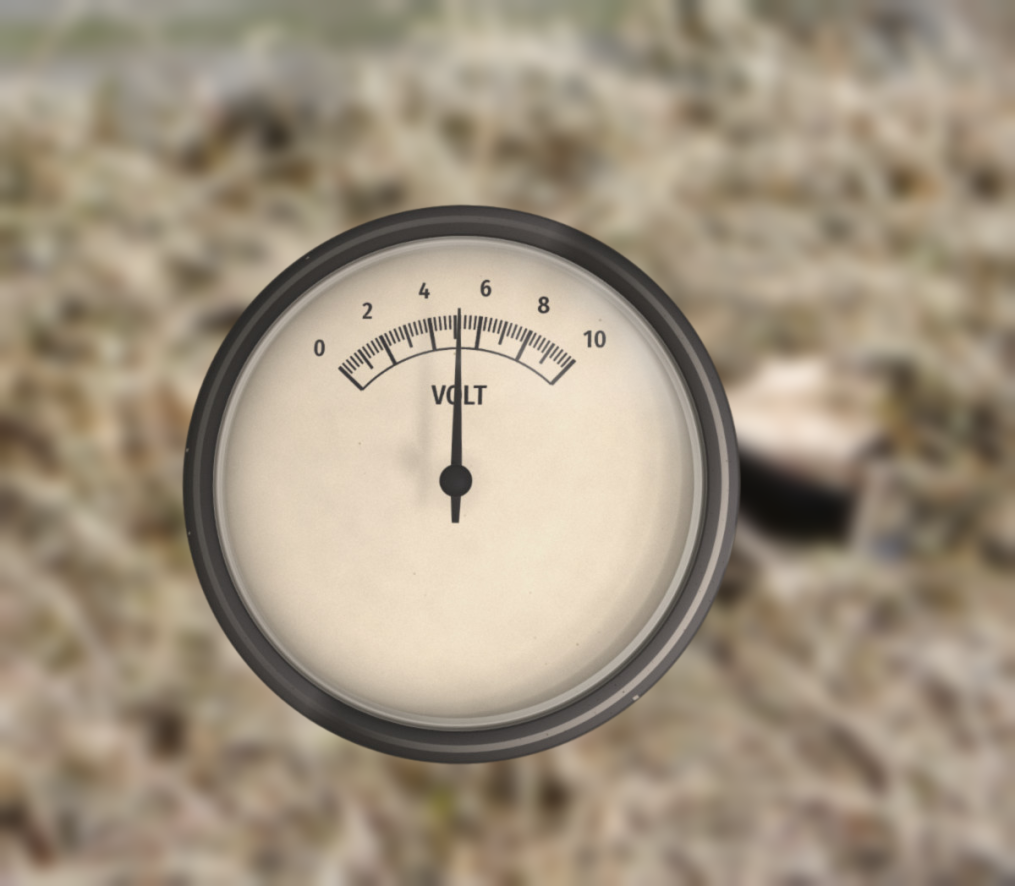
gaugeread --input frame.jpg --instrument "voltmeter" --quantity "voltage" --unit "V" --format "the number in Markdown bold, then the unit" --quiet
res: **5.2** V
